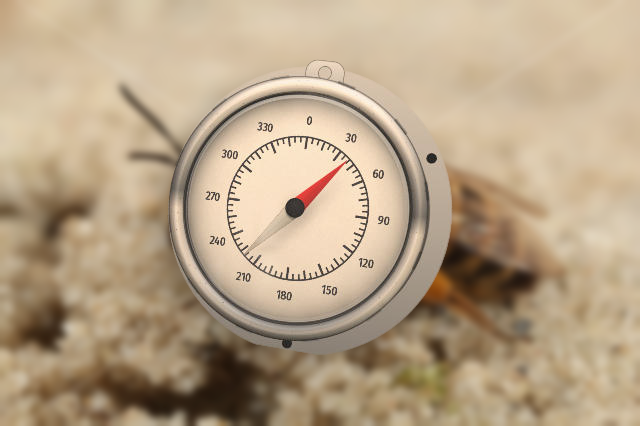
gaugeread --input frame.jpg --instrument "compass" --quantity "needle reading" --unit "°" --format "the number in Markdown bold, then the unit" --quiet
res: **40** °
